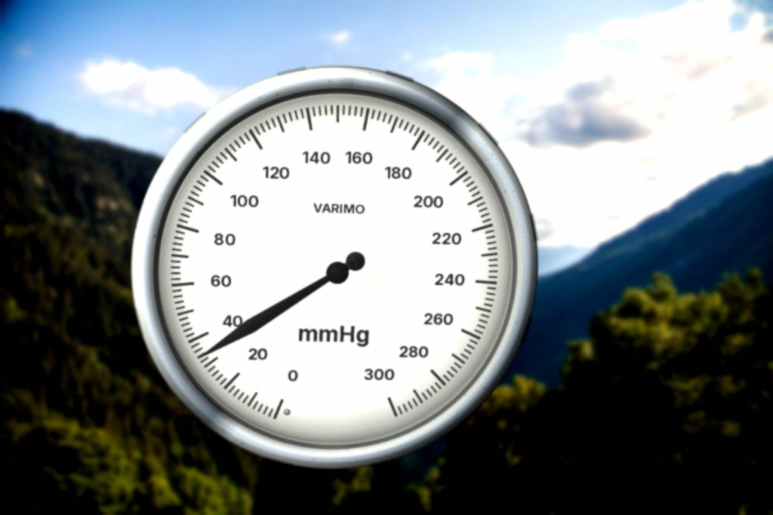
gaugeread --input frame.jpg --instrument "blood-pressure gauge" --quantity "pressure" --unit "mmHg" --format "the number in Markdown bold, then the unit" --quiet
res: **34** mmHg
